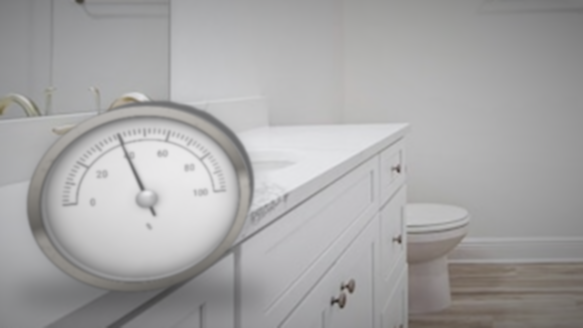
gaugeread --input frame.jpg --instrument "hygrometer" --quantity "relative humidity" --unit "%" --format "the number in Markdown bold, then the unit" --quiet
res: **40** %
